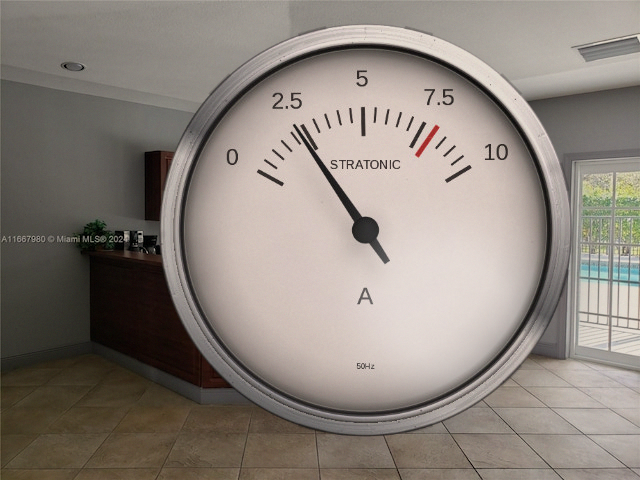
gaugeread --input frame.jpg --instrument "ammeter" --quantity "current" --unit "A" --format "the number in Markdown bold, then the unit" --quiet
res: **2.25** A
